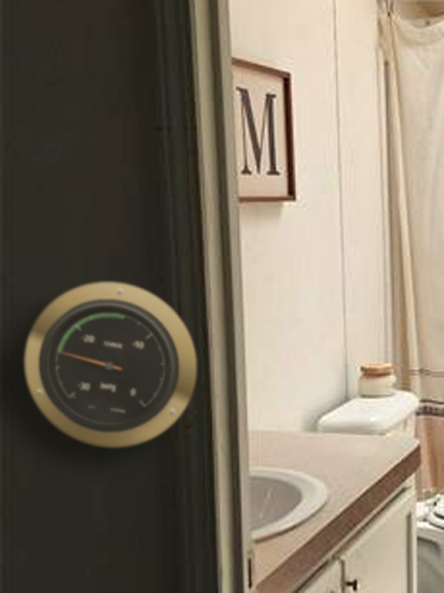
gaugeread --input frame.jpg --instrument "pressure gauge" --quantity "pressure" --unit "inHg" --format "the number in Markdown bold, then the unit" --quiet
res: **-24** inHg
